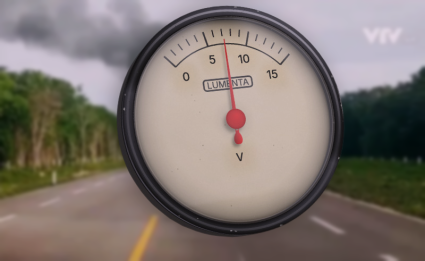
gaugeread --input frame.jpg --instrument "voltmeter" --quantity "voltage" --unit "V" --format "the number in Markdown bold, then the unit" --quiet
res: **7** V
